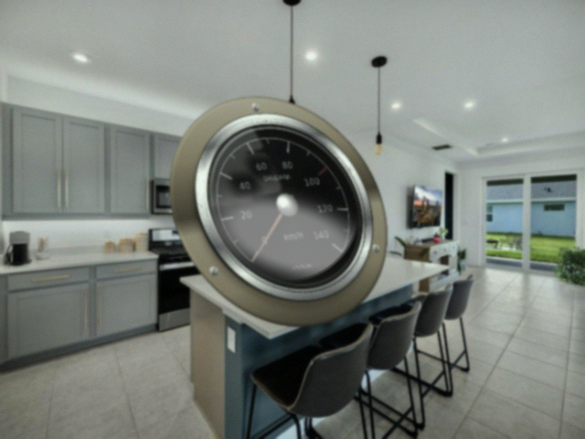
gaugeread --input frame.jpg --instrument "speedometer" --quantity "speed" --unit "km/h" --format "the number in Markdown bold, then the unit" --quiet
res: **0** km/h
